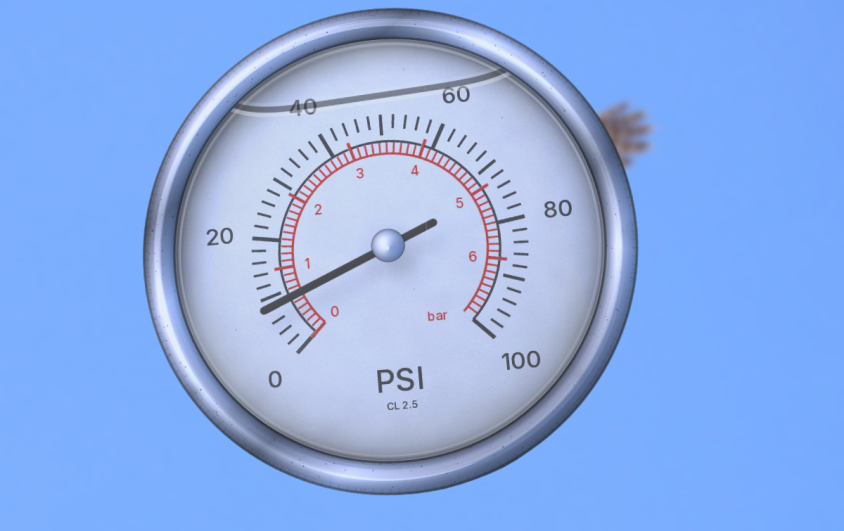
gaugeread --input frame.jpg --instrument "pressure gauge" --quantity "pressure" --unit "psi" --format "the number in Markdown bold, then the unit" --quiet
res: **8** psi
